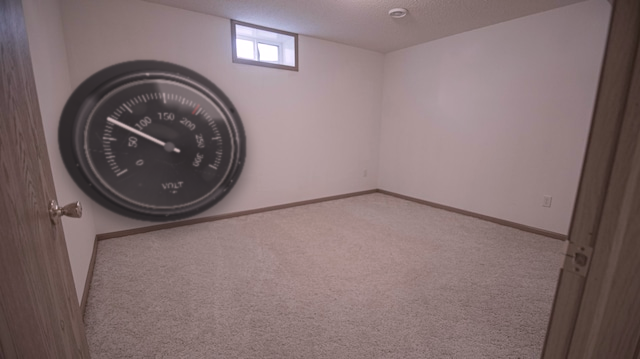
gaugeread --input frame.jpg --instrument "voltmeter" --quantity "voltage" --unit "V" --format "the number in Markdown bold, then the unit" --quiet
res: **75** V
